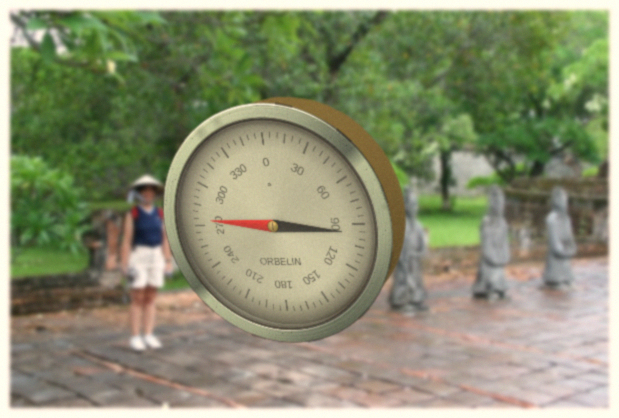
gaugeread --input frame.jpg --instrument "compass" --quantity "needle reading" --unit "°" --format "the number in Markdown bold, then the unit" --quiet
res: **275** °
